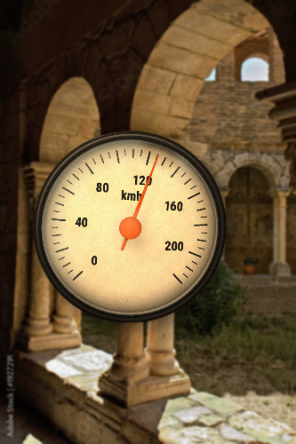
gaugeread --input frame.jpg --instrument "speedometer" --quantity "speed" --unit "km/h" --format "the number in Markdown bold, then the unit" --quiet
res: **125** km/h
